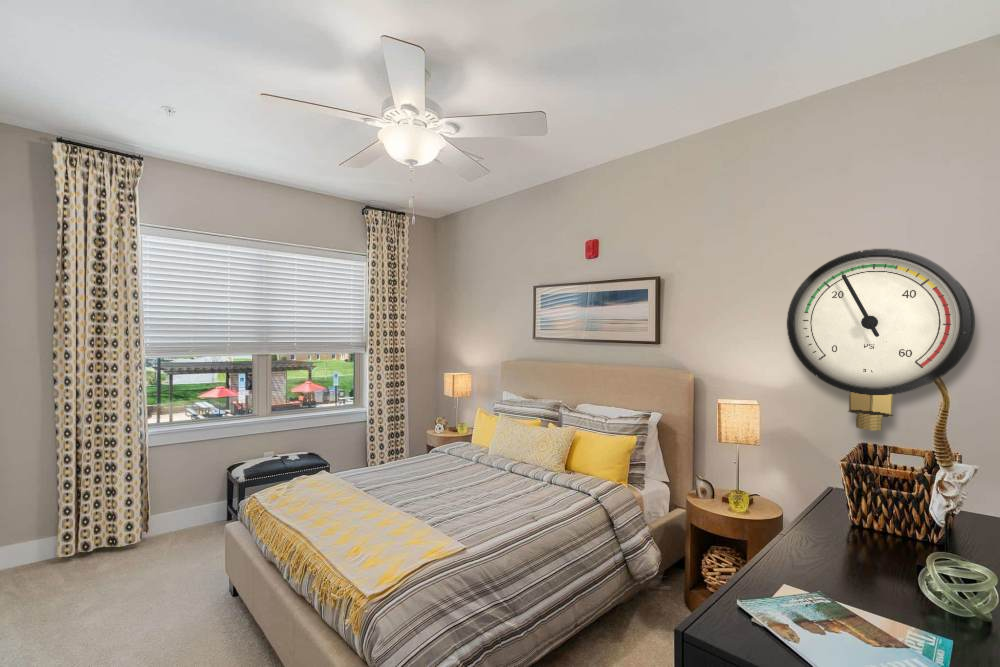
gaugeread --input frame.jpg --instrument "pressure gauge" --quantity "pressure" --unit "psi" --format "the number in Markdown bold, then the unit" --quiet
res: **24** psi
